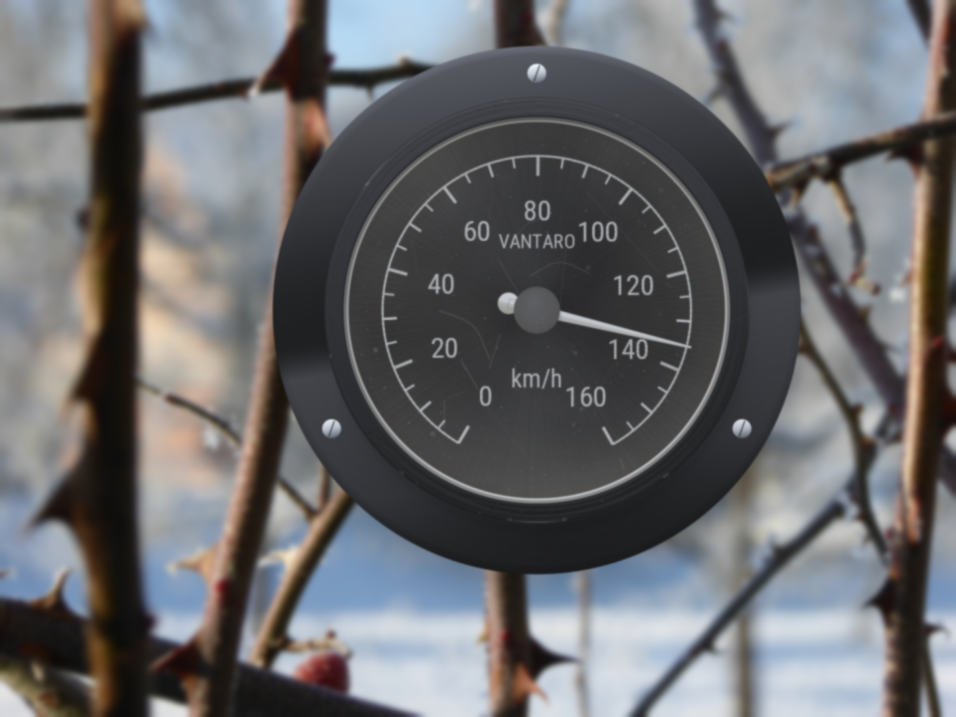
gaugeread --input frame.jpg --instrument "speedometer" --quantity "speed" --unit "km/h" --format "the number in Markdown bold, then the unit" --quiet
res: **135** km/h
